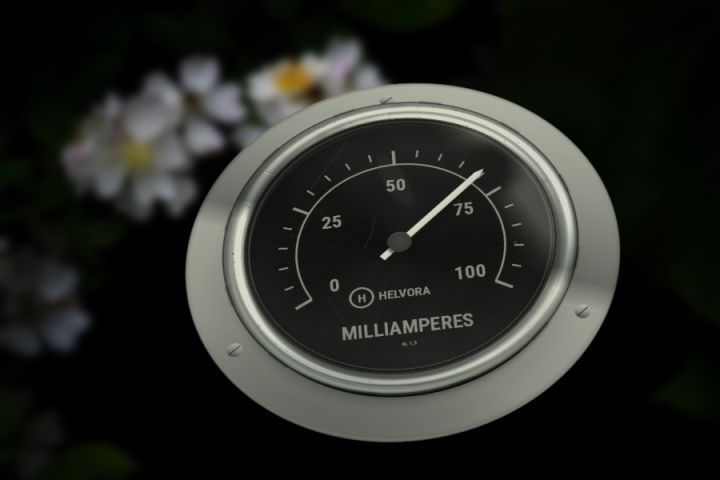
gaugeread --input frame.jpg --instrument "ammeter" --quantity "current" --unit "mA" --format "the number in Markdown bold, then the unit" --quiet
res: **70** mA
